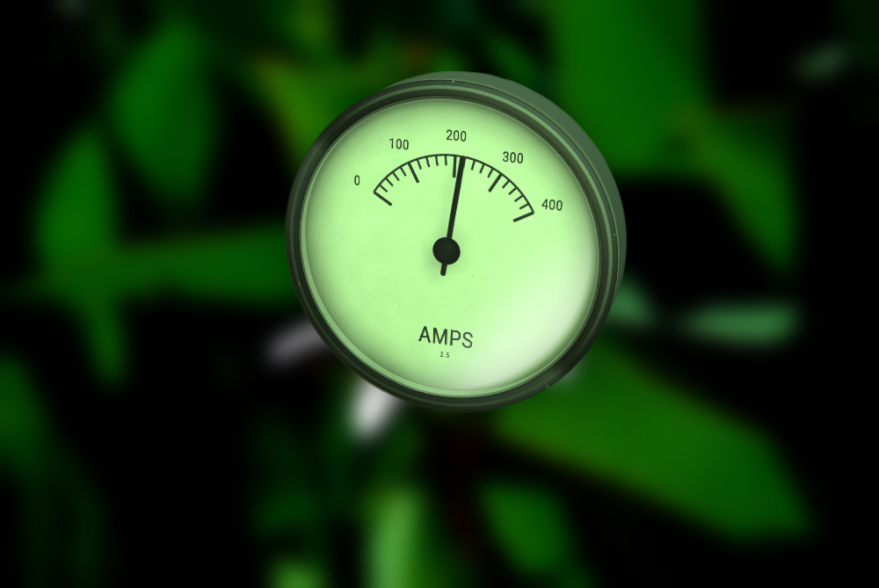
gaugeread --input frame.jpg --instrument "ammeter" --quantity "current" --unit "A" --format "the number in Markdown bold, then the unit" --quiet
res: **220** A
